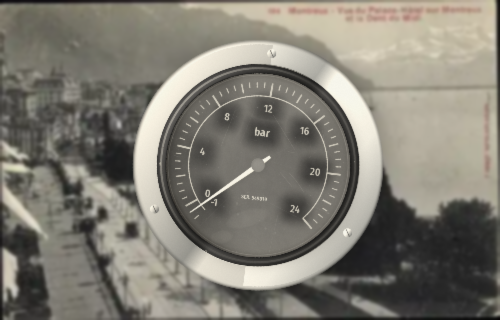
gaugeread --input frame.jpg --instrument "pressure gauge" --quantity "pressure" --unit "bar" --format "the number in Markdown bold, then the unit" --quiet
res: **-0.5** bar
